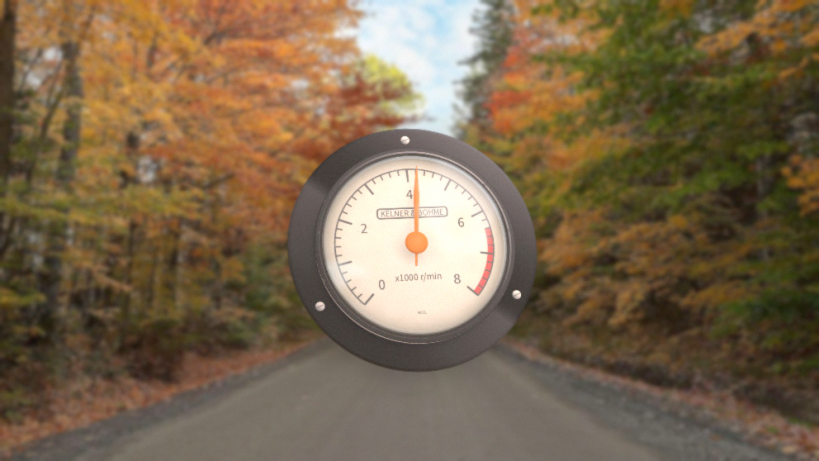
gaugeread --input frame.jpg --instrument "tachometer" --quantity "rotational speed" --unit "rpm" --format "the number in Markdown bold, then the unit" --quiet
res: **4200** rpm
